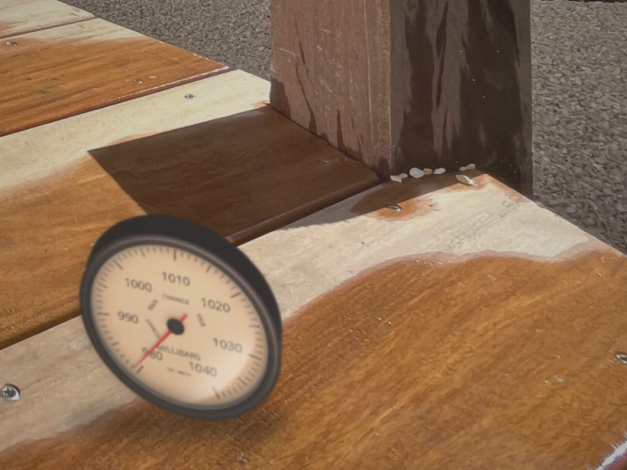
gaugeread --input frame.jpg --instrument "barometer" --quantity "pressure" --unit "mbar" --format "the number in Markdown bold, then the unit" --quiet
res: **981** mbar
